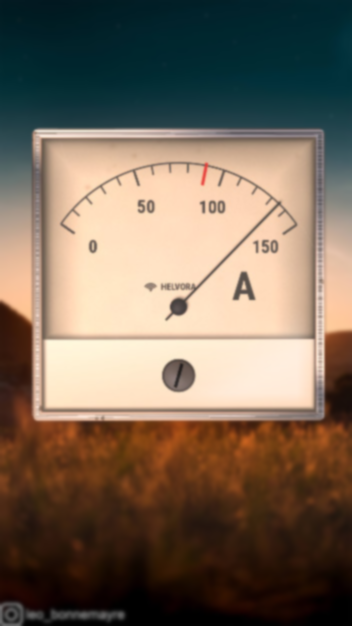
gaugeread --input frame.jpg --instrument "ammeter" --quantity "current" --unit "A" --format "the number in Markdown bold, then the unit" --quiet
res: **135** A
